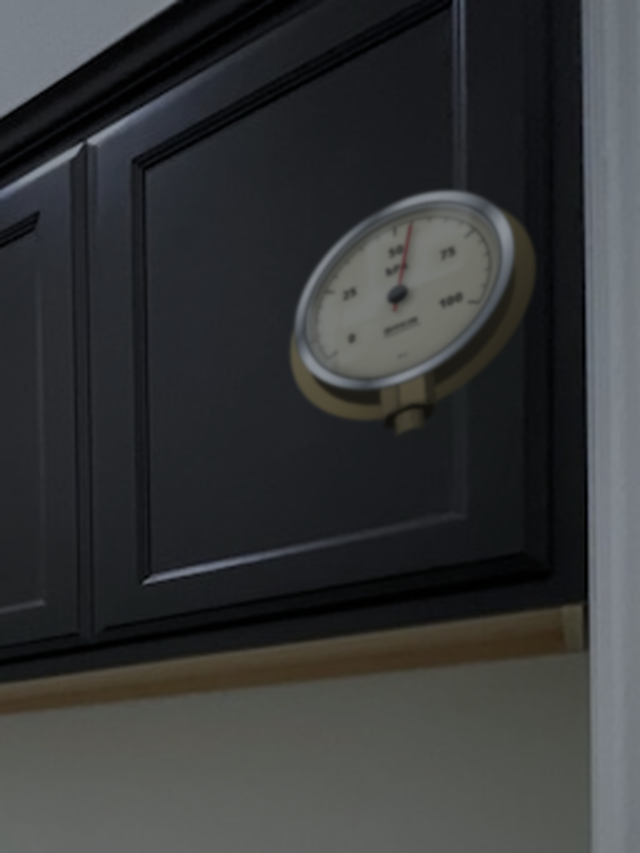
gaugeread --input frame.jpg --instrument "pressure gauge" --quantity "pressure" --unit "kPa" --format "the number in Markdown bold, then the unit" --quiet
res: **55** kPa
